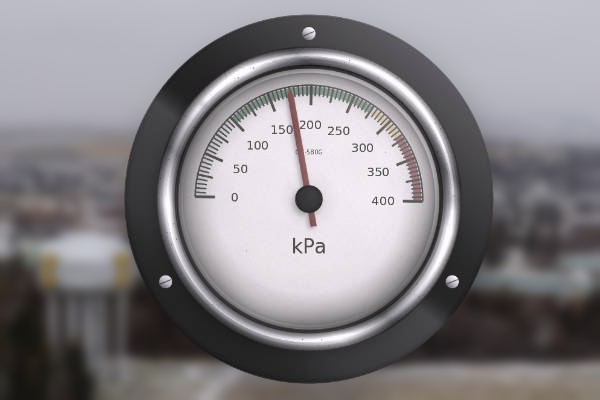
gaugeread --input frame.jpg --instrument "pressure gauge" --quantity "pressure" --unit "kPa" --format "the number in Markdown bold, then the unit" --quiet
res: **175** kPa
